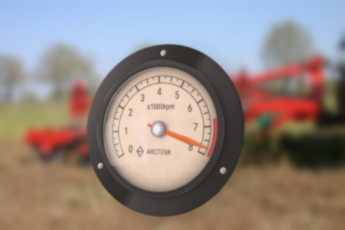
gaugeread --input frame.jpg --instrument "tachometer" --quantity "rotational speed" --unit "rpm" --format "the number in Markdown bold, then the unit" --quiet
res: **7750** rpm
